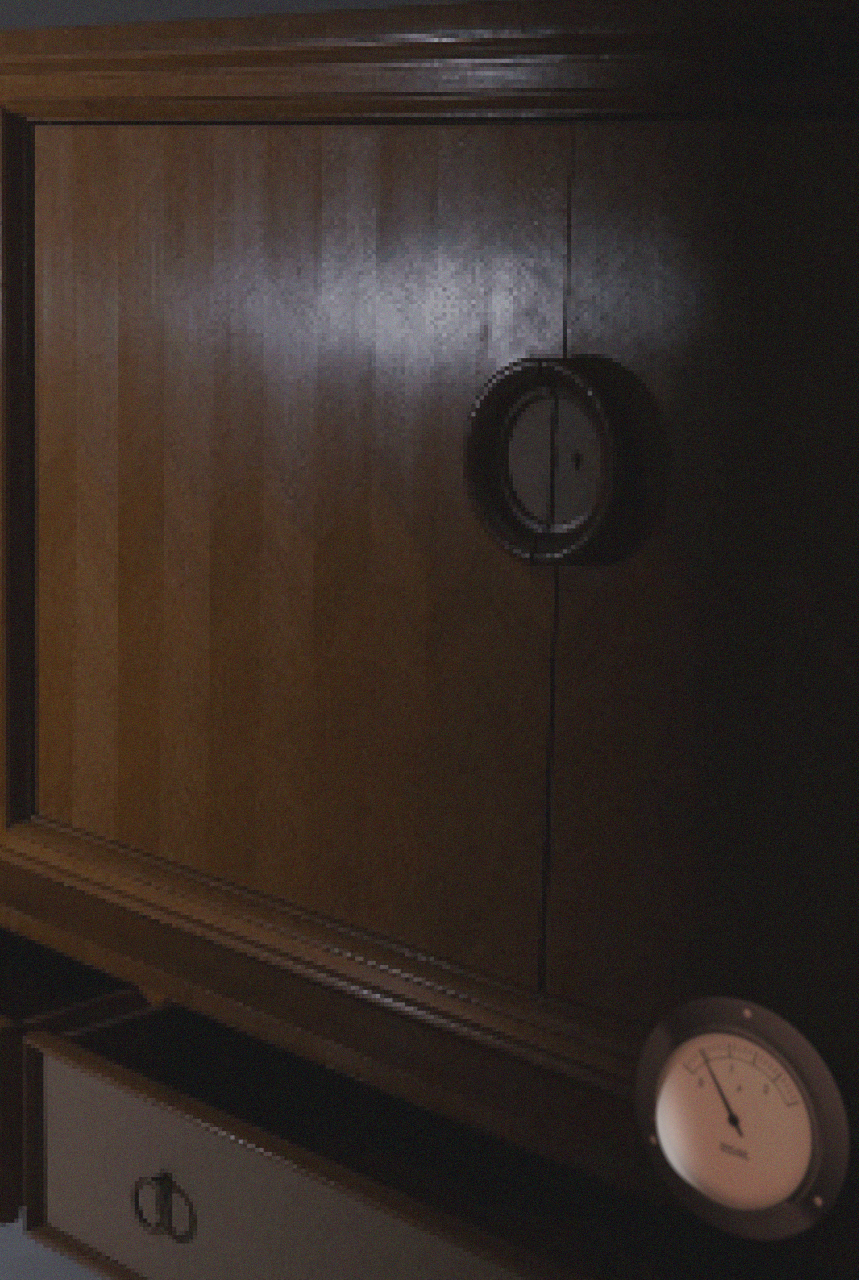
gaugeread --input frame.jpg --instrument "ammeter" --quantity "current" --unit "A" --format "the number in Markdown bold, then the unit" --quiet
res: **0.5** A
